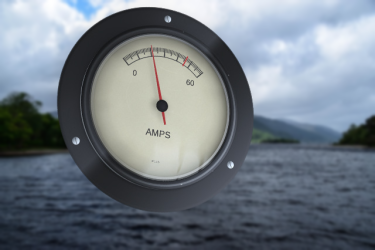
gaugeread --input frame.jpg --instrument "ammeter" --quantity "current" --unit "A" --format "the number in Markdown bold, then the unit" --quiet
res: **20** A
